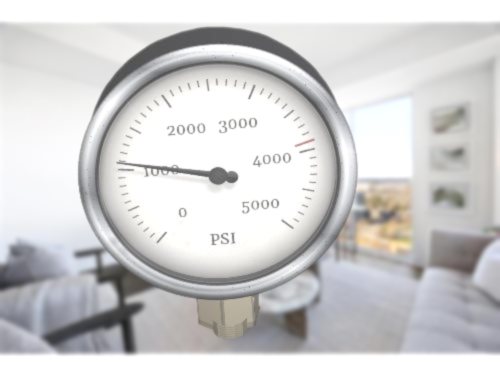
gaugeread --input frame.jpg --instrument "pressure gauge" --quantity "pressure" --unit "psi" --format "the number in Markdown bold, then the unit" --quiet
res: **1100** psi
